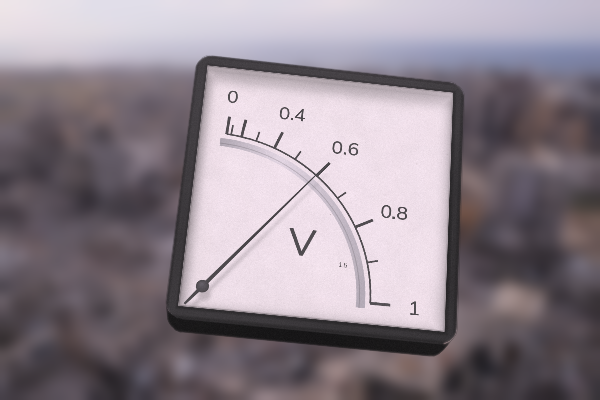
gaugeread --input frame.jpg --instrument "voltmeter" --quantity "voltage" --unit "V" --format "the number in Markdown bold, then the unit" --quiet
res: **0.6** V
